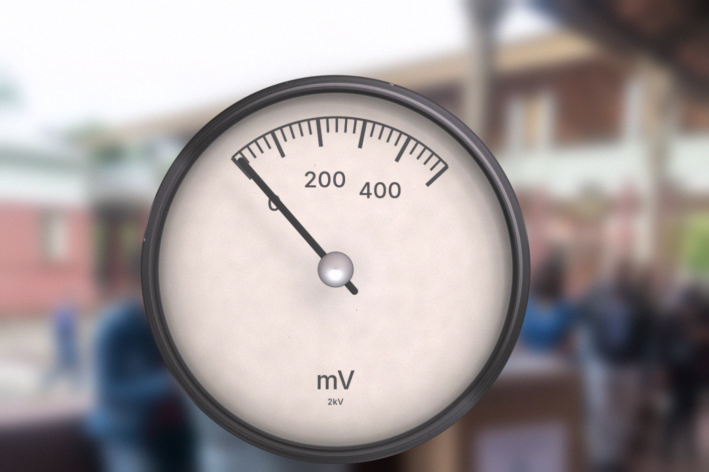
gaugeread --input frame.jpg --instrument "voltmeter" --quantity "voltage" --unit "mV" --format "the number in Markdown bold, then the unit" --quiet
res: **10** mV
